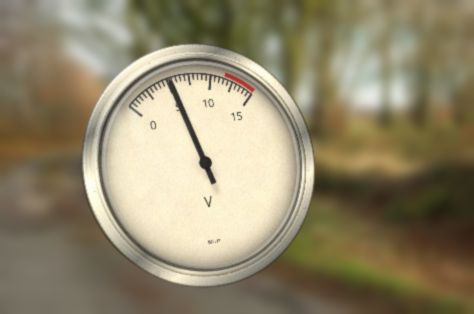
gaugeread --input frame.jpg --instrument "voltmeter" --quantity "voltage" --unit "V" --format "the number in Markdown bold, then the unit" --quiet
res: **5** V
